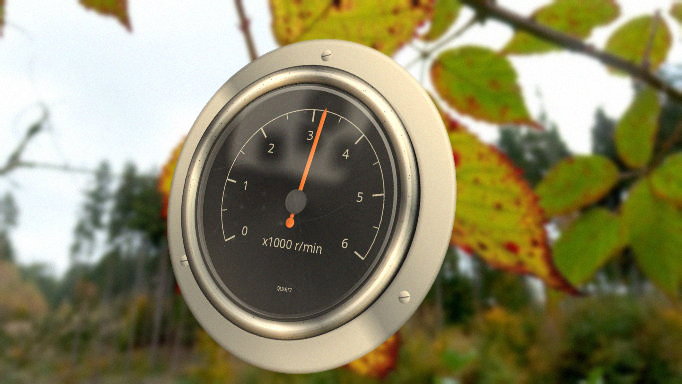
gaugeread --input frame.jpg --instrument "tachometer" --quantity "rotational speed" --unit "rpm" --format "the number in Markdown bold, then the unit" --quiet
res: **3250** rpm
